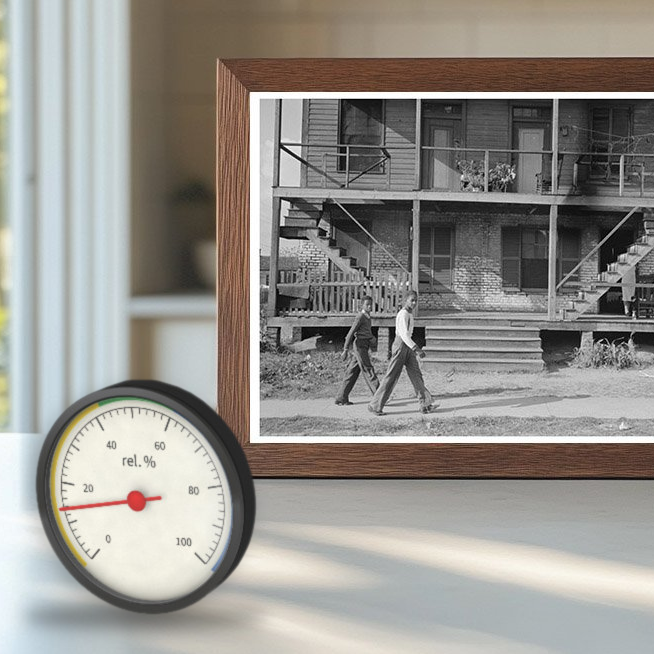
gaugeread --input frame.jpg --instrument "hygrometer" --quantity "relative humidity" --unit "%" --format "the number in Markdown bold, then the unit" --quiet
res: **14** %
